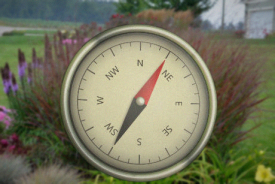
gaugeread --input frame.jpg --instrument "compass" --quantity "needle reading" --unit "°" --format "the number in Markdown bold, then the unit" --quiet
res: **30** °
